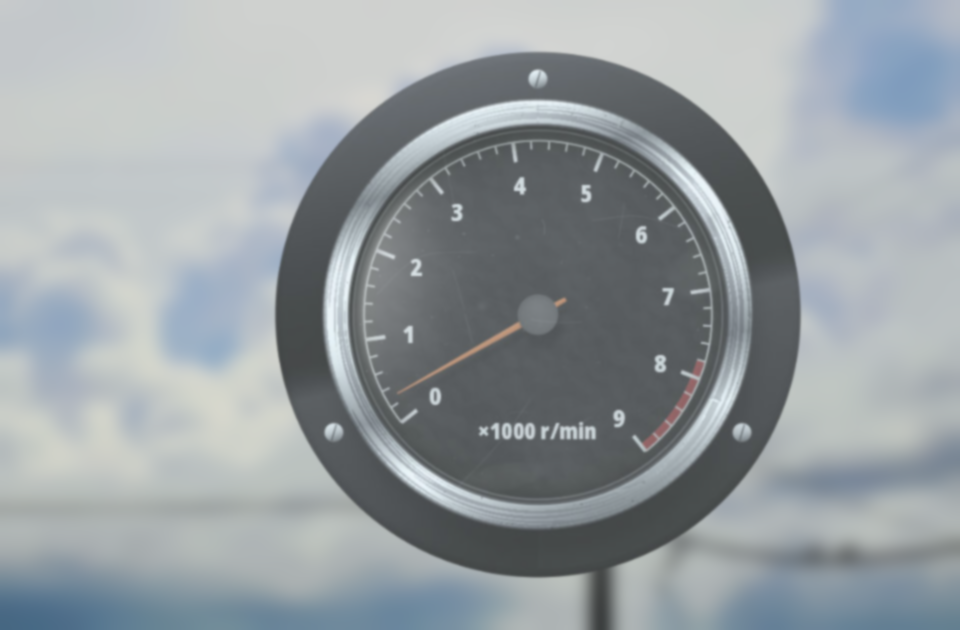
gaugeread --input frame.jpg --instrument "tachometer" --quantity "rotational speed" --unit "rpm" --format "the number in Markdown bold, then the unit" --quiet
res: **300** rpm
